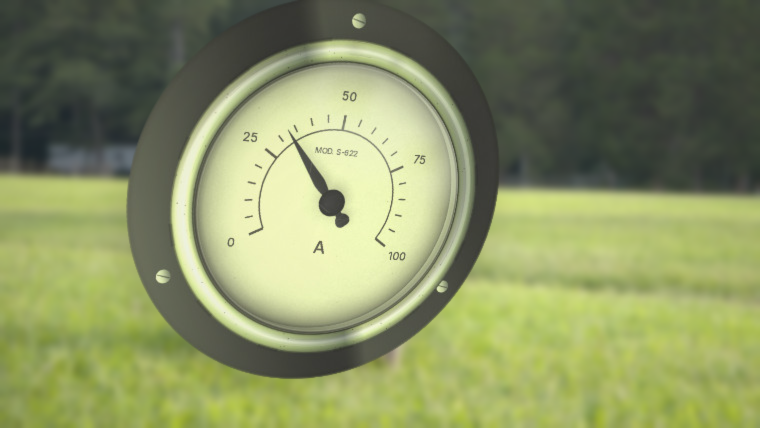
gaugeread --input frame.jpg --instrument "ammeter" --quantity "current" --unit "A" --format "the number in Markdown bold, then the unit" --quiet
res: **32.5** A
